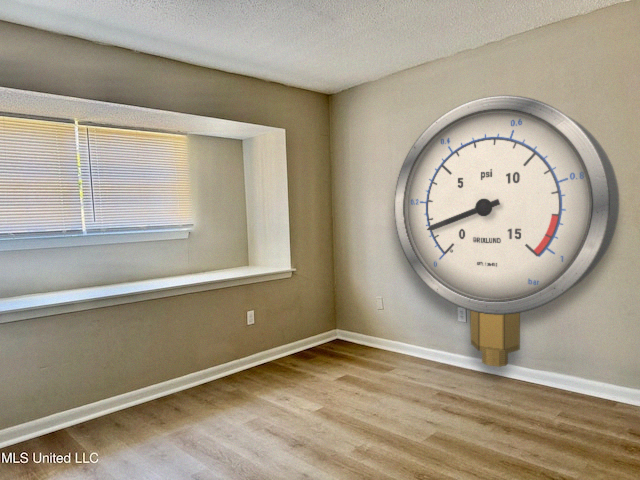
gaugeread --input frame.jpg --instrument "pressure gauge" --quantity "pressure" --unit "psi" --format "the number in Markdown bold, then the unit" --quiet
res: **1.5** psi
